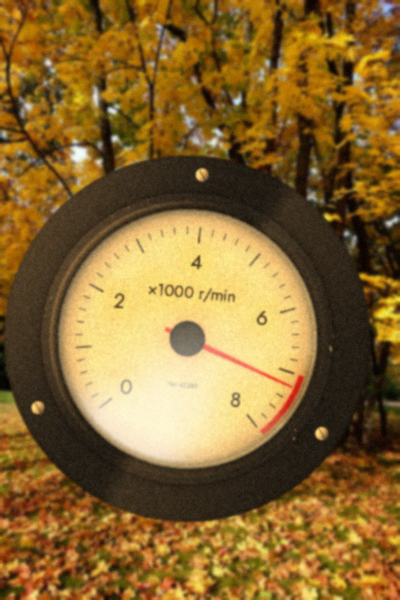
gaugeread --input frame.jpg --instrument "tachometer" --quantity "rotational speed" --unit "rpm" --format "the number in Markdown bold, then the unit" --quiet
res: **7200** rpm
